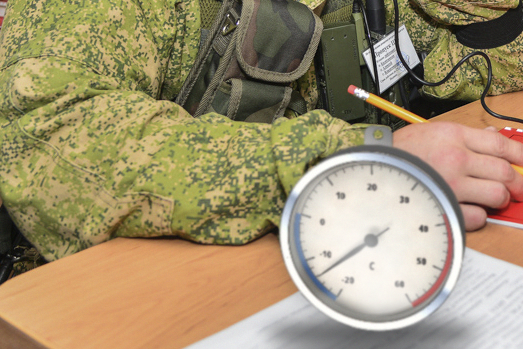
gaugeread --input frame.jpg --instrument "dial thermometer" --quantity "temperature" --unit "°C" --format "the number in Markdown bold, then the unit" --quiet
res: **-14** °C
